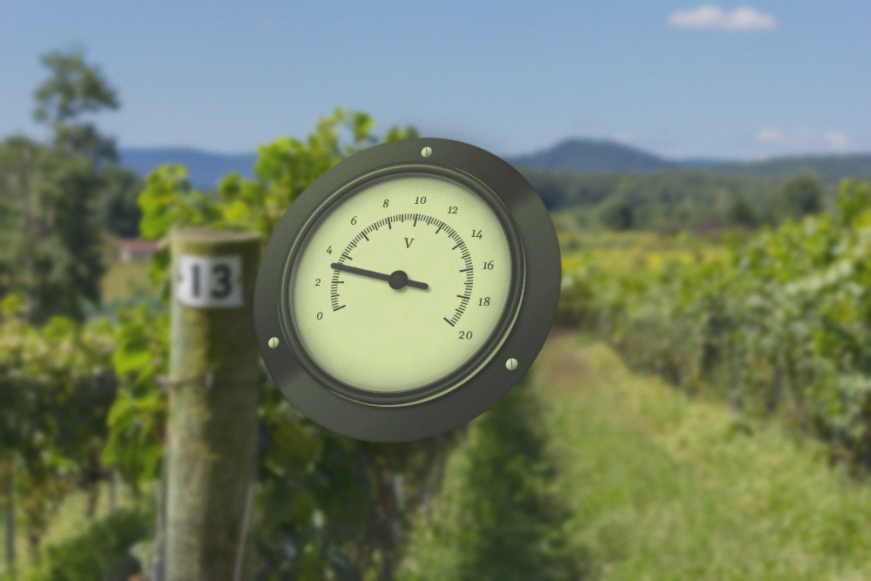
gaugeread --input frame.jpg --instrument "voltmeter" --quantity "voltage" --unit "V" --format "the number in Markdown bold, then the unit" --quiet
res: **3** V
